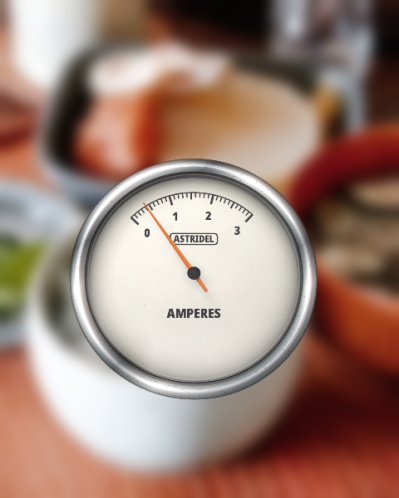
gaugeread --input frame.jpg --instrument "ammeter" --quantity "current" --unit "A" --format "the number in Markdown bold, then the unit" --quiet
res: **0.4** A
